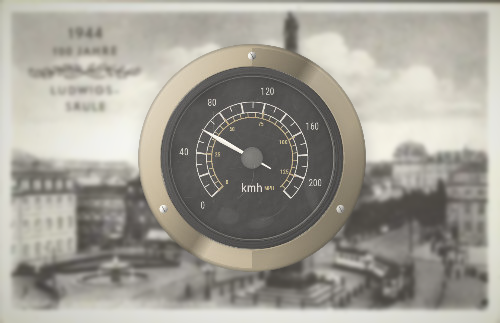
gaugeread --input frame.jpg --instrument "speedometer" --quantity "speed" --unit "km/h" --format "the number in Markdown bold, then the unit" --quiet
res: **60** km/h
